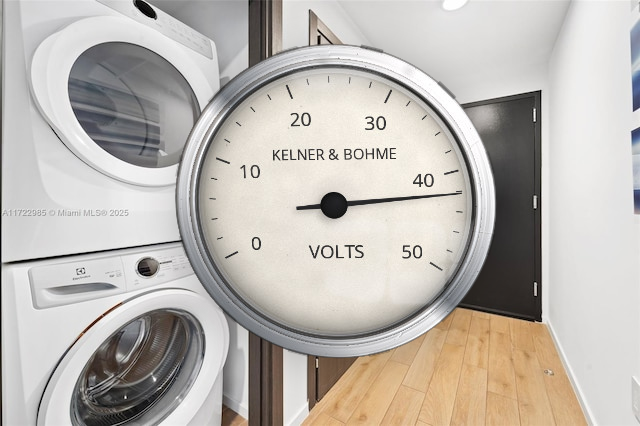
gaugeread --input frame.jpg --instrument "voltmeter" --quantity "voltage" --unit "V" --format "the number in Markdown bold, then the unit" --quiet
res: **42** V
